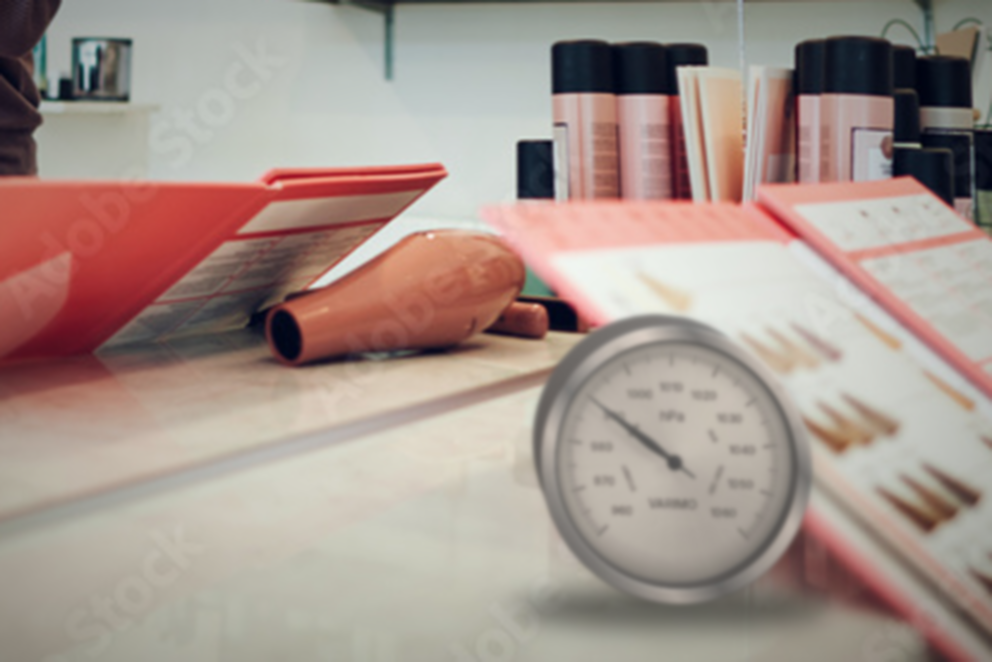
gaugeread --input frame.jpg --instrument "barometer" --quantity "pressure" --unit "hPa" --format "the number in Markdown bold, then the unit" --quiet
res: **990** hPa
